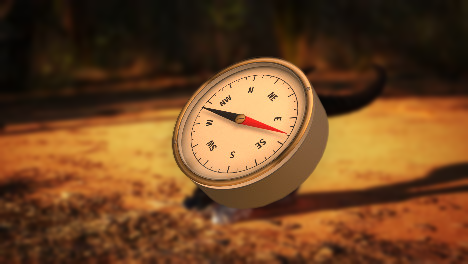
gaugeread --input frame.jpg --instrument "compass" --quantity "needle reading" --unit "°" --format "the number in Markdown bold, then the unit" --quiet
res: **110** °
